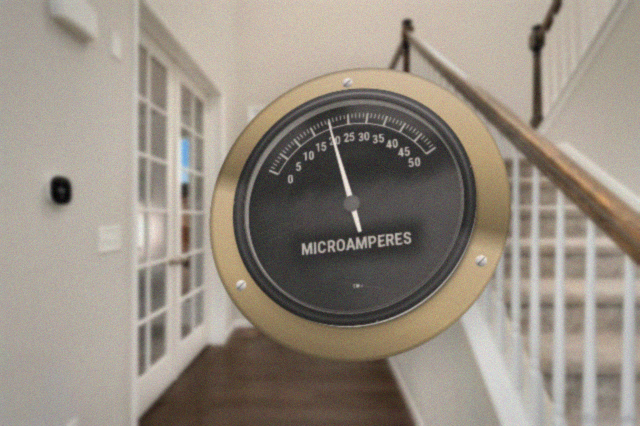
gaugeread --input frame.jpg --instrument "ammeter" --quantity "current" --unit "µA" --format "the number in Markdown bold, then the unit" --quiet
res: **20** µA
